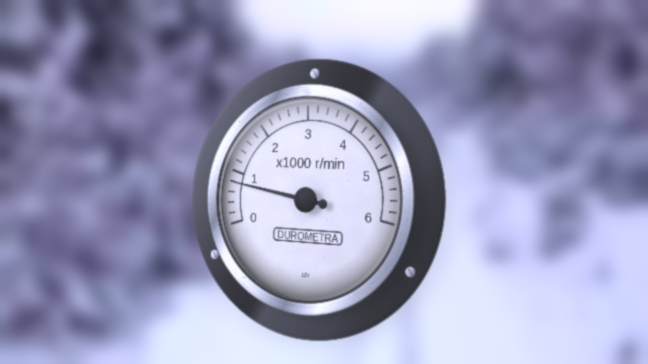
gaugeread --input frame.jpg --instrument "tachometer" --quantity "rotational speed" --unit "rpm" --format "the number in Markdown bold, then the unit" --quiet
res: **800** rpm
